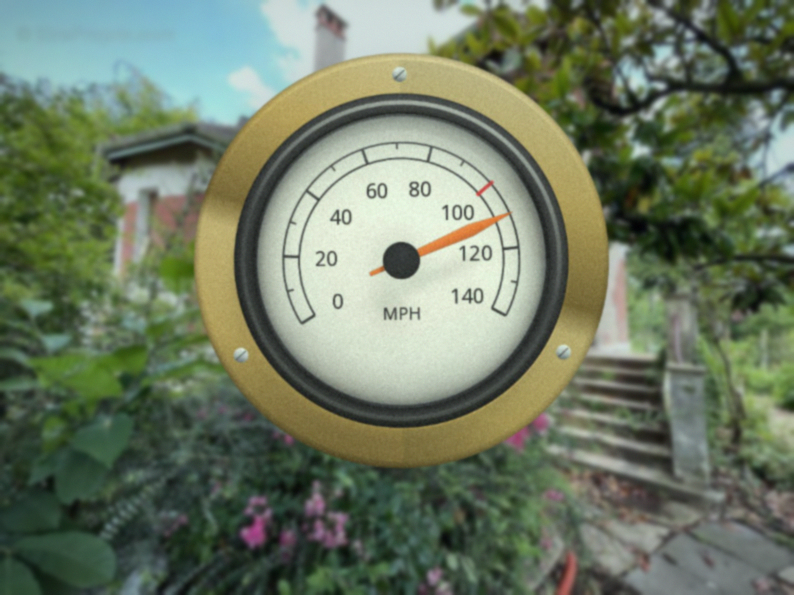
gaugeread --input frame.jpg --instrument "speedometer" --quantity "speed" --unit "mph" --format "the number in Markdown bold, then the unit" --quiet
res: **110** mph
